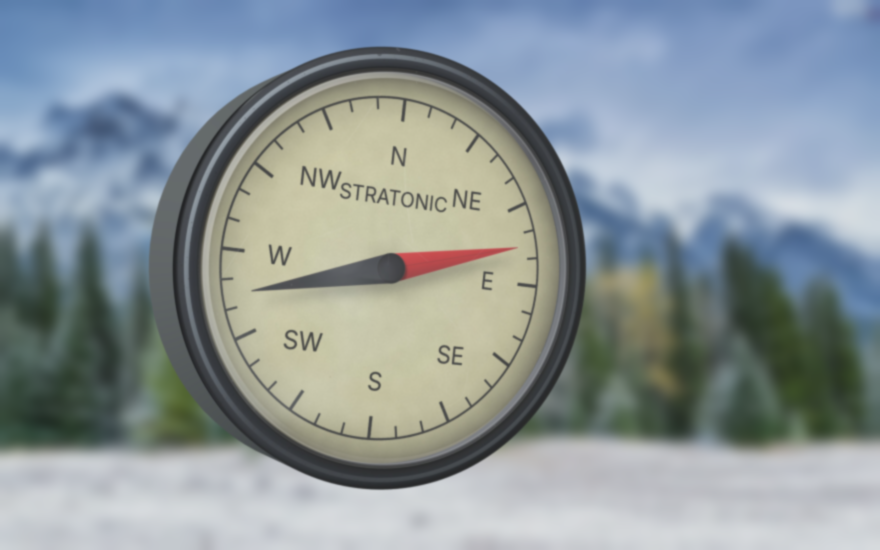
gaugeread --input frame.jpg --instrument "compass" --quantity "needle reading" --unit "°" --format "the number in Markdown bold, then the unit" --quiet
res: **75** °
